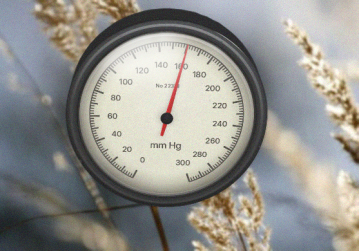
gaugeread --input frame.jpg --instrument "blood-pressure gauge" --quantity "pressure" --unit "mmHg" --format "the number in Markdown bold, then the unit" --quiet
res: **160** mmHg
